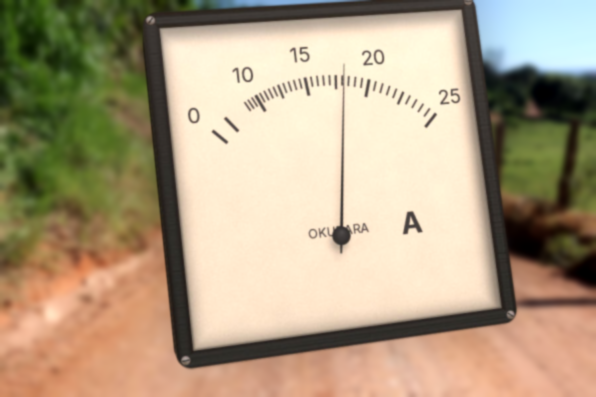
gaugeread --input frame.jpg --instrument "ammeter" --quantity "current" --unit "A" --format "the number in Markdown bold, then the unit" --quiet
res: **18** A
